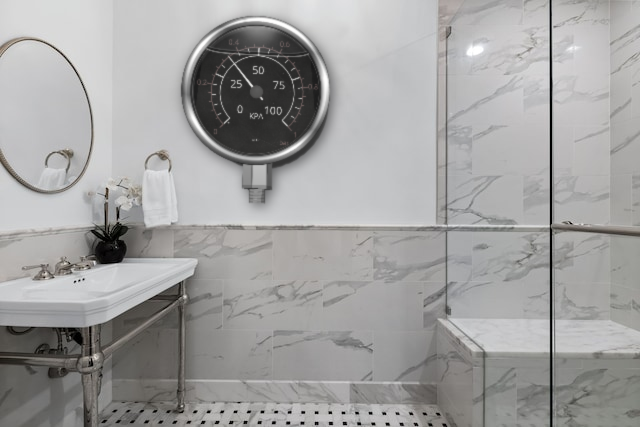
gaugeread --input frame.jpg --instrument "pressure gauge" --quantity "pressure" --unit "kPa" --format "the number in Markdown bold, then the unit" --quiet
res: **35** kPa
